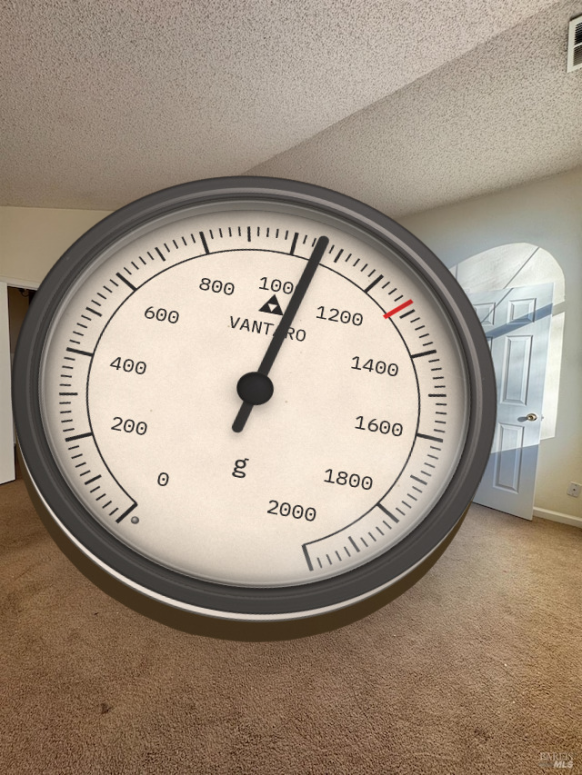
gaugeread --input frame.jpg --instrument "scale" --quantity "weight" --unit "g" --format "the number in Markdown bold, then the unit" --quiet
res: **1060** g
